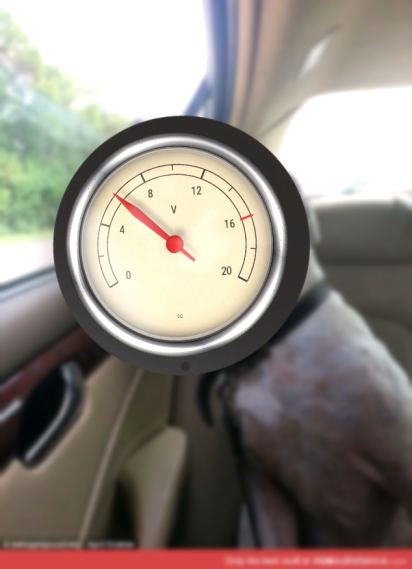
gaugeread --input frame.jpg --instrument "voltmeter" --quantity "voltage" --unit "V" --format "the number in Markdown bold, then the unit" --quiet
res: **6** V
